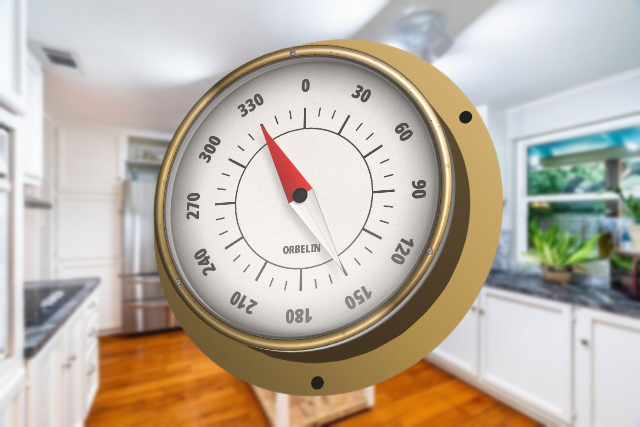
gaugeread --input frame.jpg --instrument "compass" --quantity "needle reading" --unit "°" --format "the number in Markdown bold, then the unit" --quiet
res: **330** °
